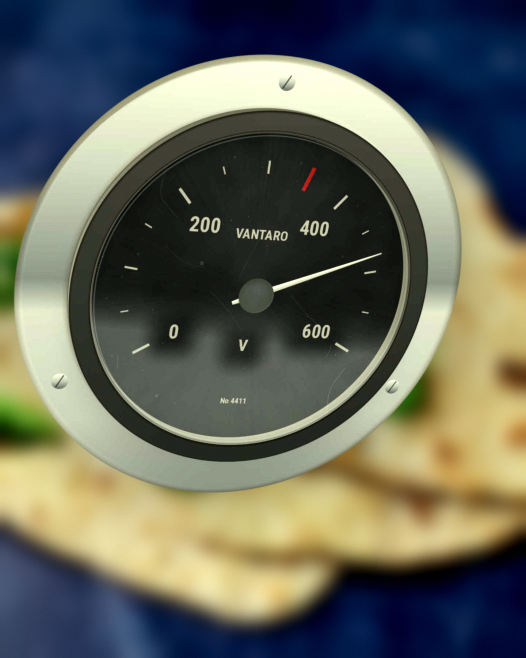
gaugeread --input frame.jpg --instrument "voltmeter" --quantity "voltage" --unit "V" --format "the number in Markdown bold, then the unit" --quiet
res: **475** V
